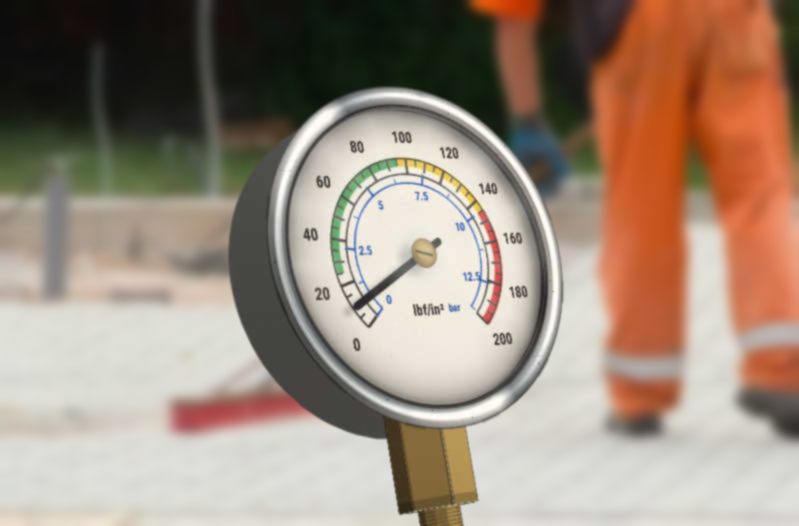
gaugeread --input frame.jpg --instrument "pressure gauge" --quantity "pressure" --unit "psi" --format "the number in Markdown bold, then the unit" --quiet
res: **10** psi
